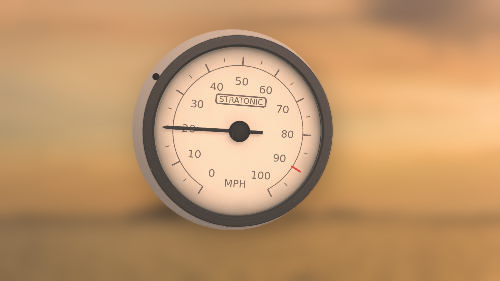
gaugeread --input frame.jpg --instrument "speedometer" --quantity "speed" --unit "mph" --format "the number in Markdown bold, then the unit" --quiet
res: **20** mph
